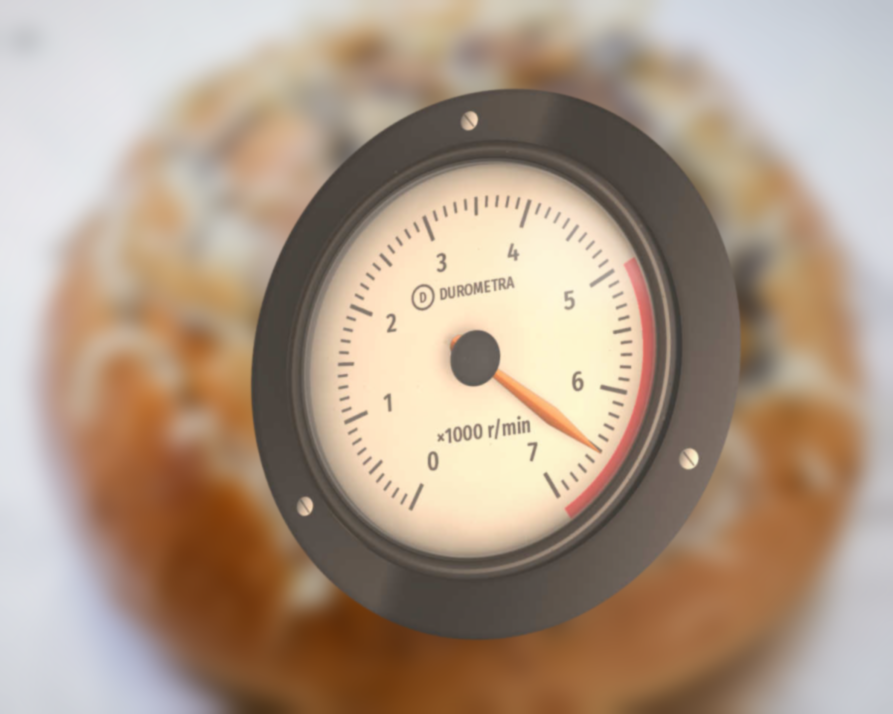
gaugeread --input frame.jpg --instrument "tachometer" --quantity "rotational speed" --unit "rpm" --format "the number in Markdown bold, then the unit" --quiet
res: **6500** rpm
